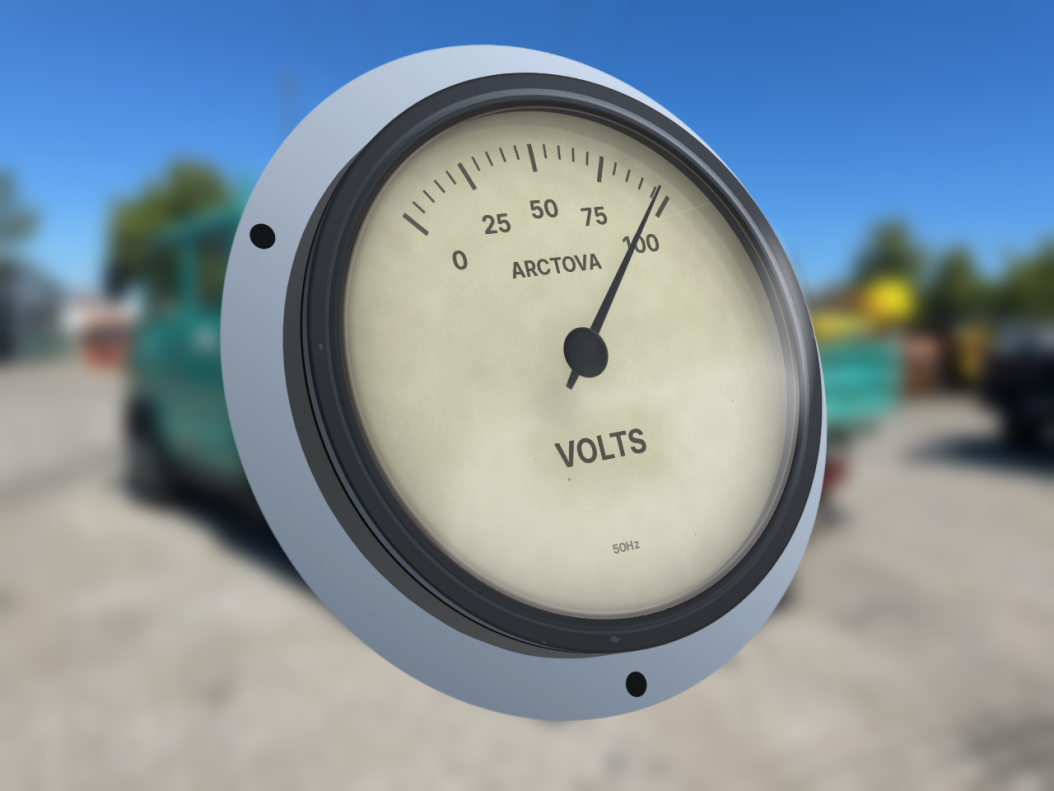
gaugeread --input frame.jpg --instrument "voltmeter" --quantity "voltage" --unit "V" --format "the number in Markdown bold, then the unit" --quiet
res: **95** V
